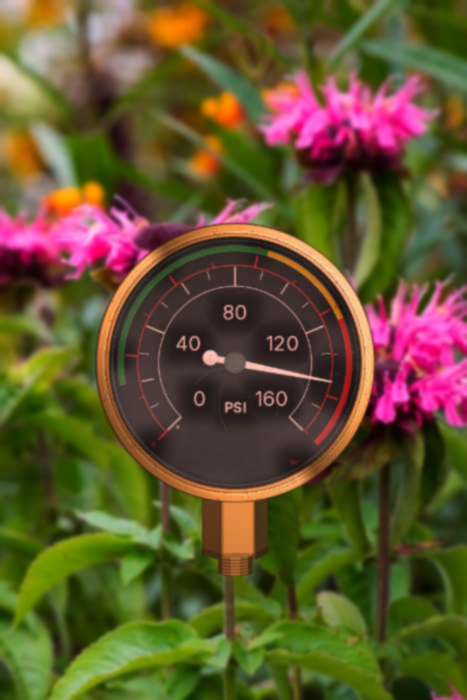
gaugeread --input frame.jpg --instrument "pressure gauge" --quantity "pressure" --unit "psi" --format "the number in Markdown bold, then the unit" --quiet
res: **140** psi
